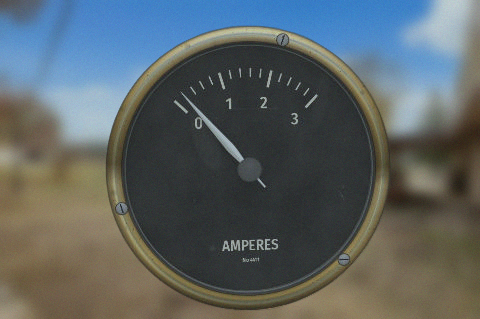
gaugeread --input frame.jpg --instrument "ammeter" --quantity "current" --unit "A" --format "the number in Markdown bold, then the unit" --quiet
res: **0.2** A
